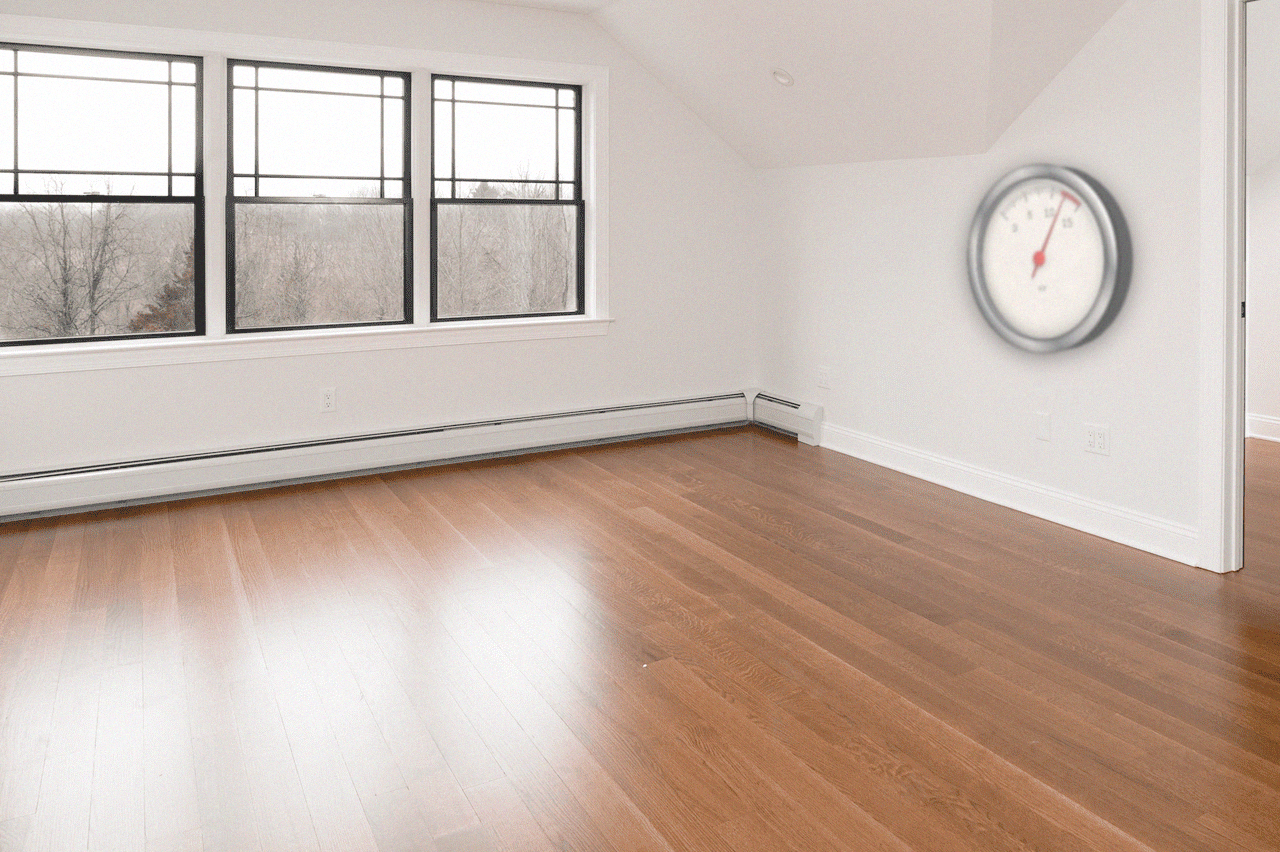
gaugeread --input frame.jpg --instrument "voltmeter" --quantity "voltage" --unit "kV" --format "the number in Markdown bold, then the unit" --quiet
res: **12.5** kV
